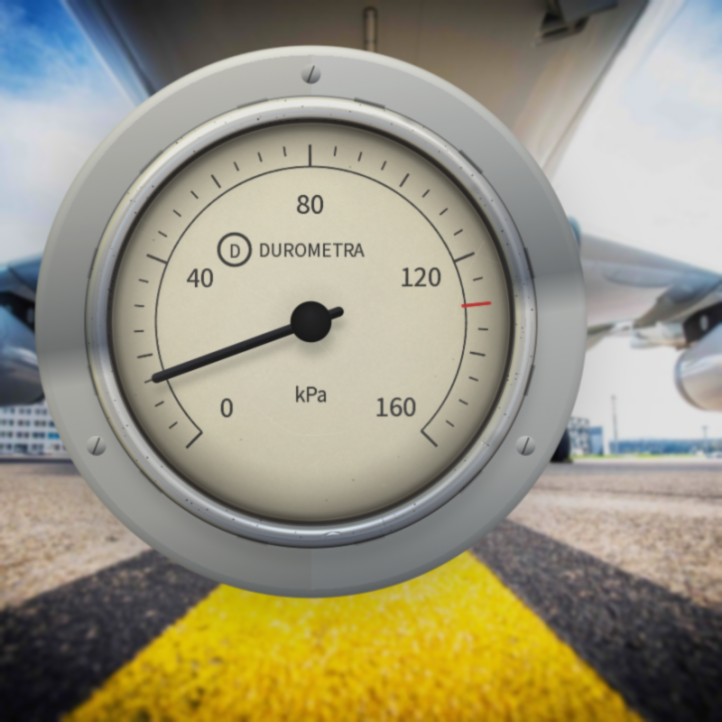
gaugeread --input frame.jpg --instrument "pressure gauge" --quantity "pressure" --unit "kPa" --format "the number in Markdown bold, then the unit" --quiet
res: **15** kPa
